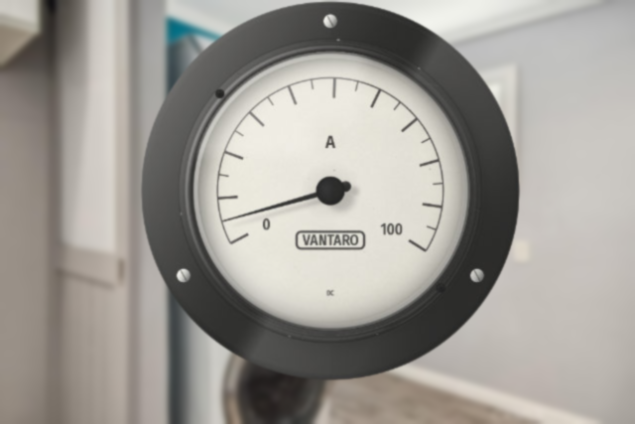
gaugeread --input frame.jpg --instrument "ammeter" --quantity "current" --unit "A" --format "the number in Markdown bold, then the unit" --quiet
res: **5** A
